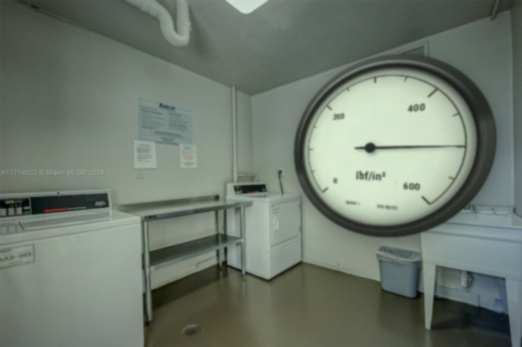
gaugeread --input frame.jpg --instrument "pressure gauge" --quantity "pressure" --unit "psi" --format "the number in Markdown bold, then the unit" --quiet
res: **500** psi
